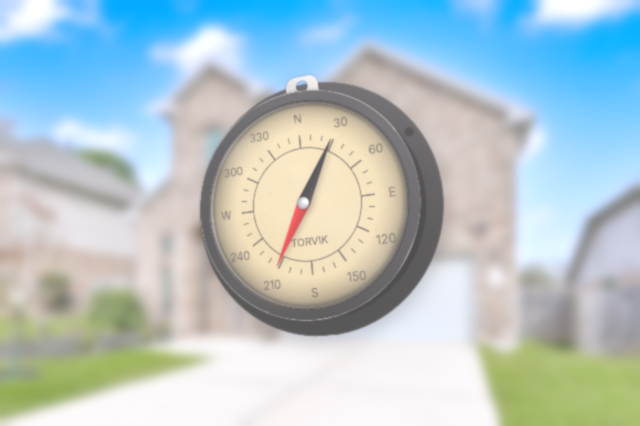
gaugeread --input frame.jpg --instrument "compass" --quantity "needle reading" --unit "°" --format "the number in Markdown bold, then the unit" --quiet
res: **210** °
